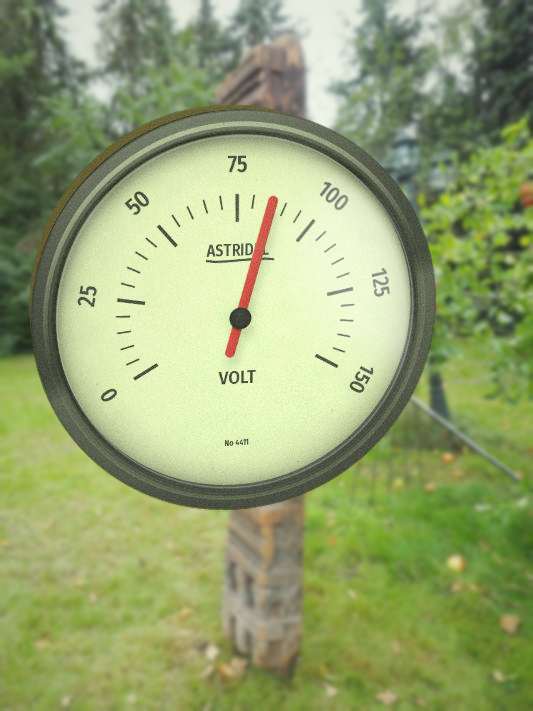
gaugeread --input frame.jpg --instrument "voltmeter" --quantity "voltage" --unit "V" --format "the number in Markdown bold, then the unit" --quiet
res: **85** V
